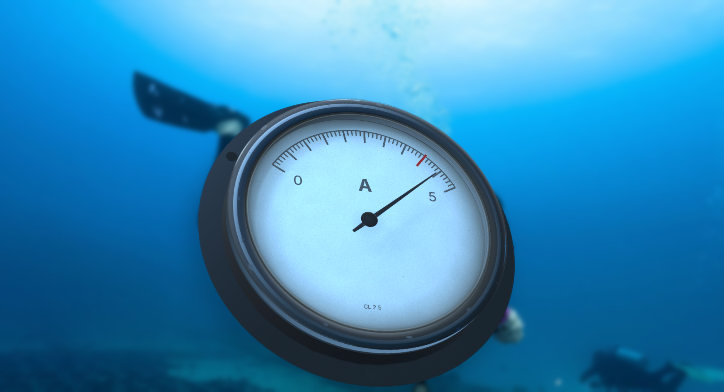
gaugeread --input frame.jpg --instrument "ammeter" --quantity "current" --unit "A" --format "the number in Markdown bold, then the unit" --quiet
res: **4.5** A
